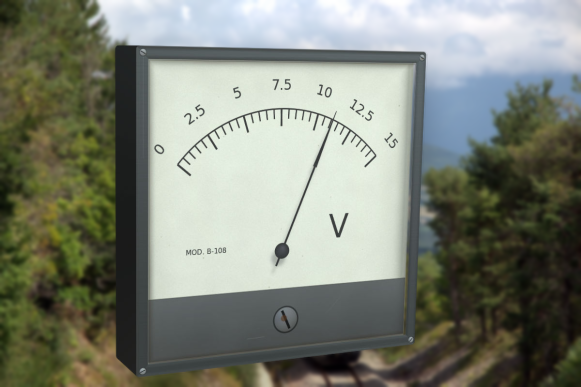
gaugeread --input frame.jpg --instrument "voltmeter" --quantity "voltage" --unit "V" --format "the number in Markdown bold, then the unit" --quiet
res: **11** V
